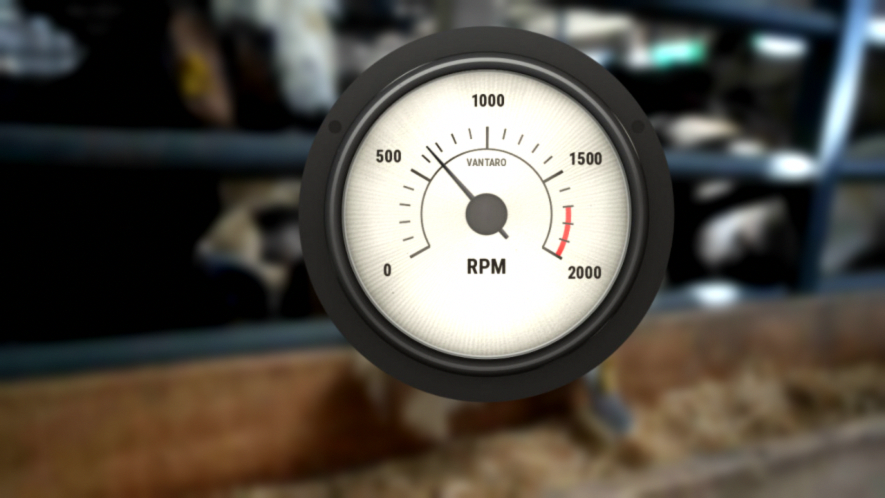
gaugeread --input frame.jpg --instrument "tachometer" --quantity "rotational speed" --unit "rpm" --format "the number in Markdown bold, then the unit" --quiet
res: **650** rpm
